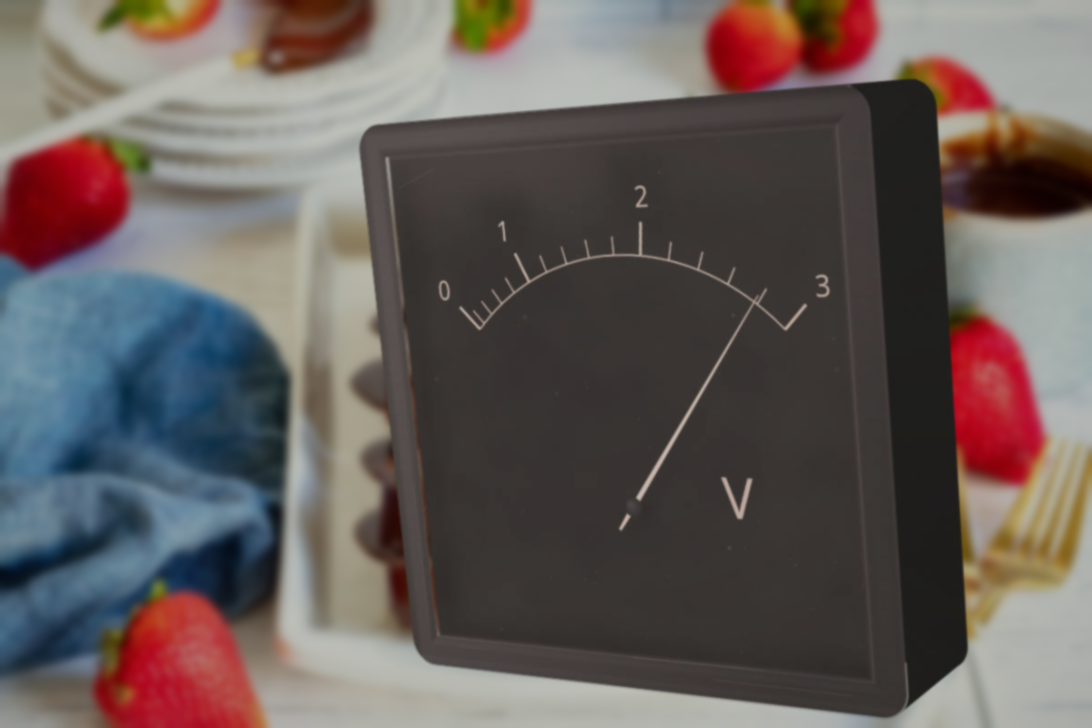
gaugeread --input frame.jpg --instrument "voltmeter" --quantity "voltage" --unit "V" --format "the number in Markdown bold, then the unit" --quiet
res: **2.8** V
